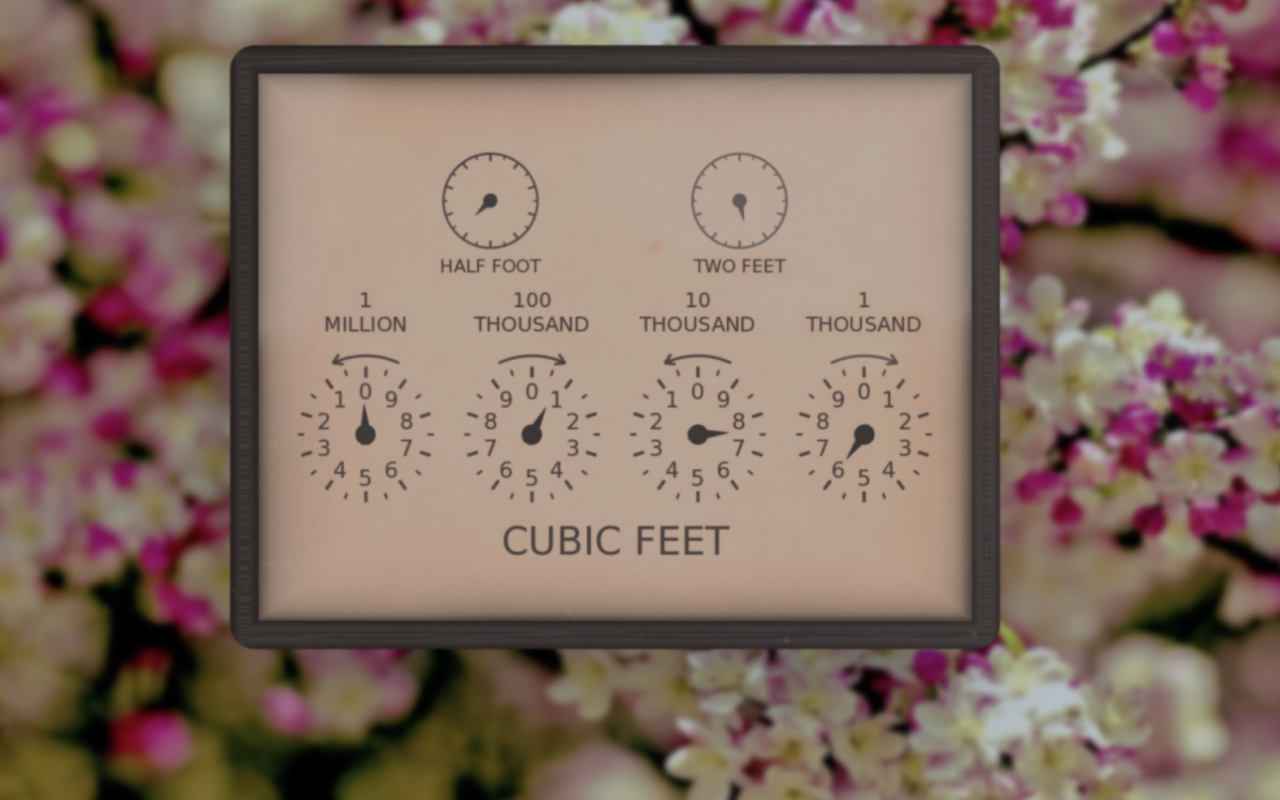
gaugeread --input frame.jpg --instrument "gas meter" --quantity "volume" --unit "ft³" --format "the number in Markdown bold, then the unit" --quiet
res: **7600** ft³
